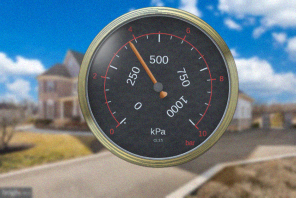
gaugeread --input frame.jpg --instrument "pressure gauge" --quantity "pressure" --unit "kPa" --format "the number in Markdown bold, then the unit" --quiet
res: **375** kPa
